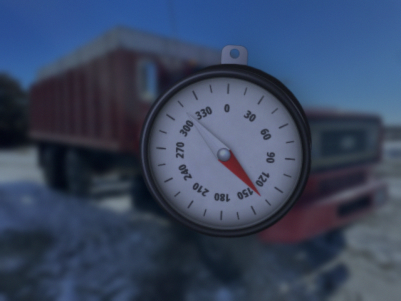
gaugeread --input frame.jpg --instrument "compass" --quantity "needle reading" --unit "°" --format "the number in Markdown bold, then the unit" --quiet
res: **135** °
